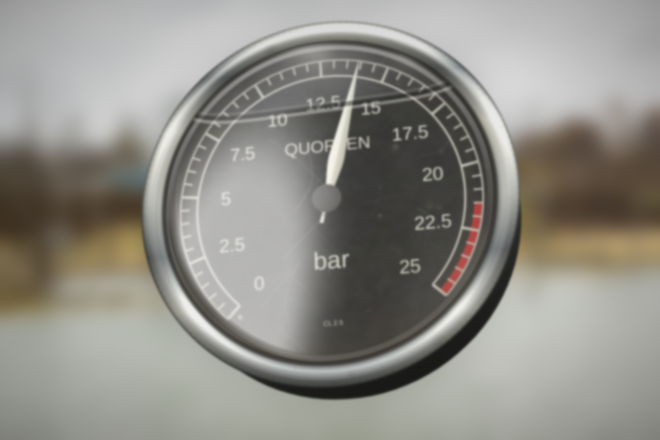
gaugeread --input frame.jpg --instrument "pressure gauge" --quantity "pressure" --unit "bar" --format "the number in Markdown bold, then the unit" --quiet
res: **14** bar
